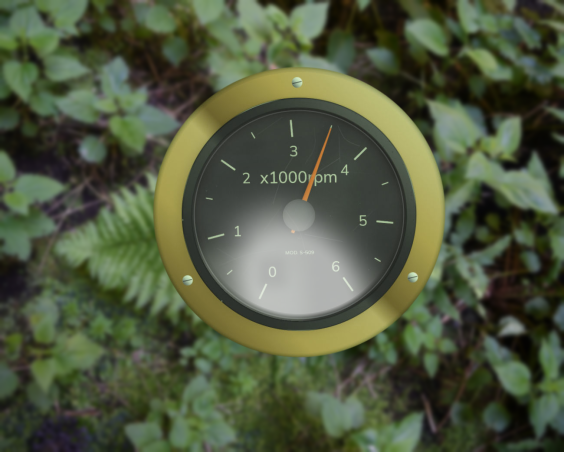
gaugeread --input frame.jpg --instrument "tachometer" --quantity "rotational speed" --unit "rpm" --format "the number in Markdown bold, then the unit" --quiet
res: **3500** rpm
